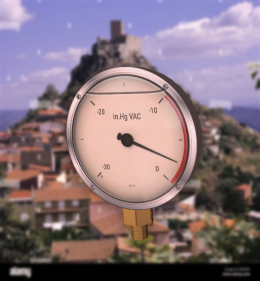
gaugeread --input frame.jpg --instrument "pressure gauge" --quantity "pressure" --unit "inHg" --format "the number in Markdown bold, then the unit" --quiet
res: **-2.5** inHg
